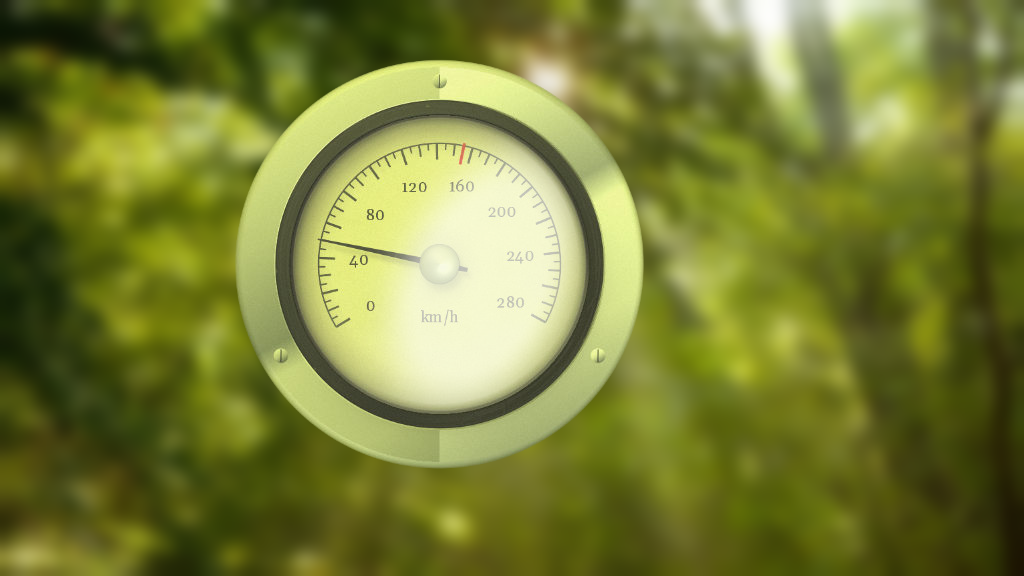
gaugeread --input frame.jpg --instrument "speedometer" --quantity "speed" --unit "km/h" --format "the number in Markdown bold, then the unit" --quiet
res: **50** km/h
